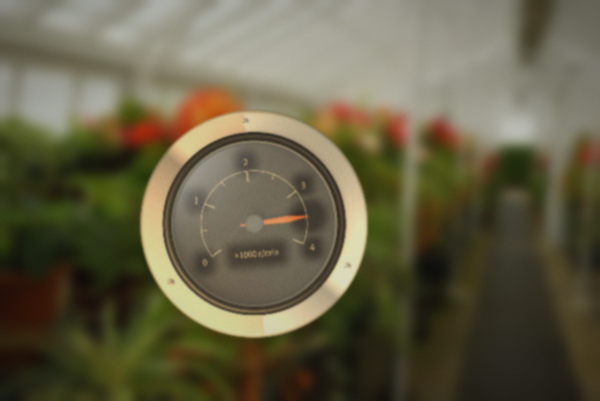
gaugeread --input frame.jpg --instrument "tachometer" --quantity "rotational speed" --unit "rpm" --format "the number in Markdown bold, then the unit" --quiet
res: **3500** rpm
